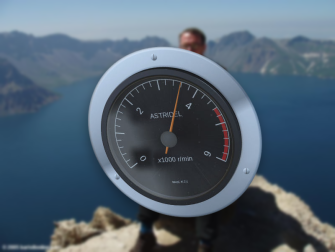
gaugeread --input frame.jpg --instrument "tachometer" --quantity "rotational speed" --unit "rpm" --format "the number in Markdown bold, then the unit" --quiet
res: **3600** rpm
